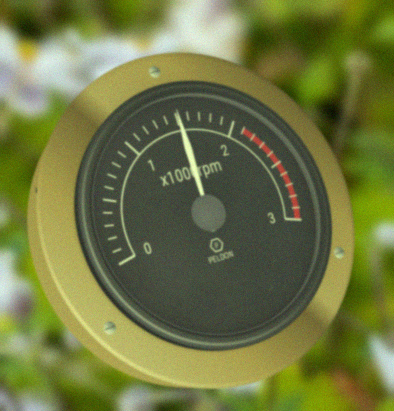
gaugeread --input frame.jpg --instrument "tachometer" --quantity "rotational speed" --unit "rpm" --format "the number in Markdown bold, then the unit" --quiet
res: **1500** rpm
